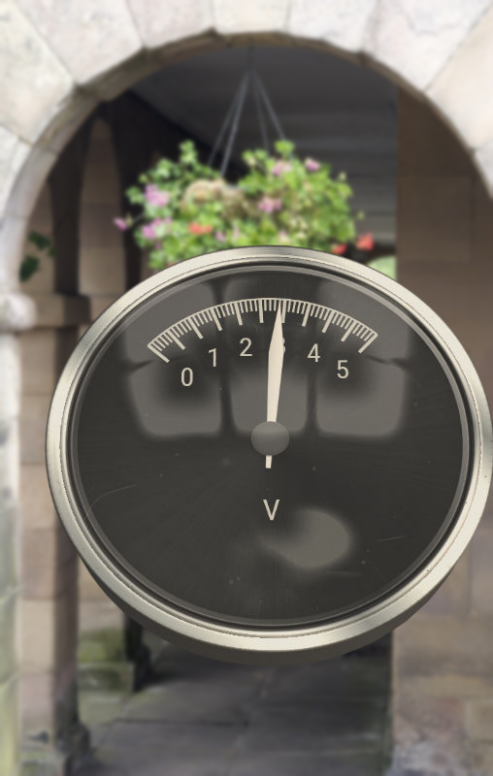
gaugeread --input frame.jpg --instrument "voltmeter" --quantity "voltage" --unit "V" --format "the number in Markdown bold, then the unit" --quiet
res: **2.9** V
